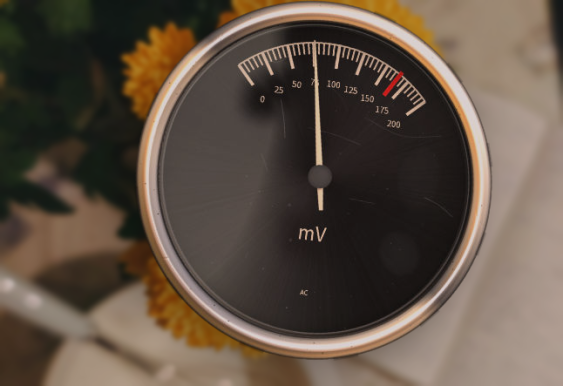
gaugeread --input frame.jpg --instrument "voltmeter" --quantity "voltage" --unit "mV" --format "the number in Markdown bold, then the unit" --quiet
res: **75** mV
